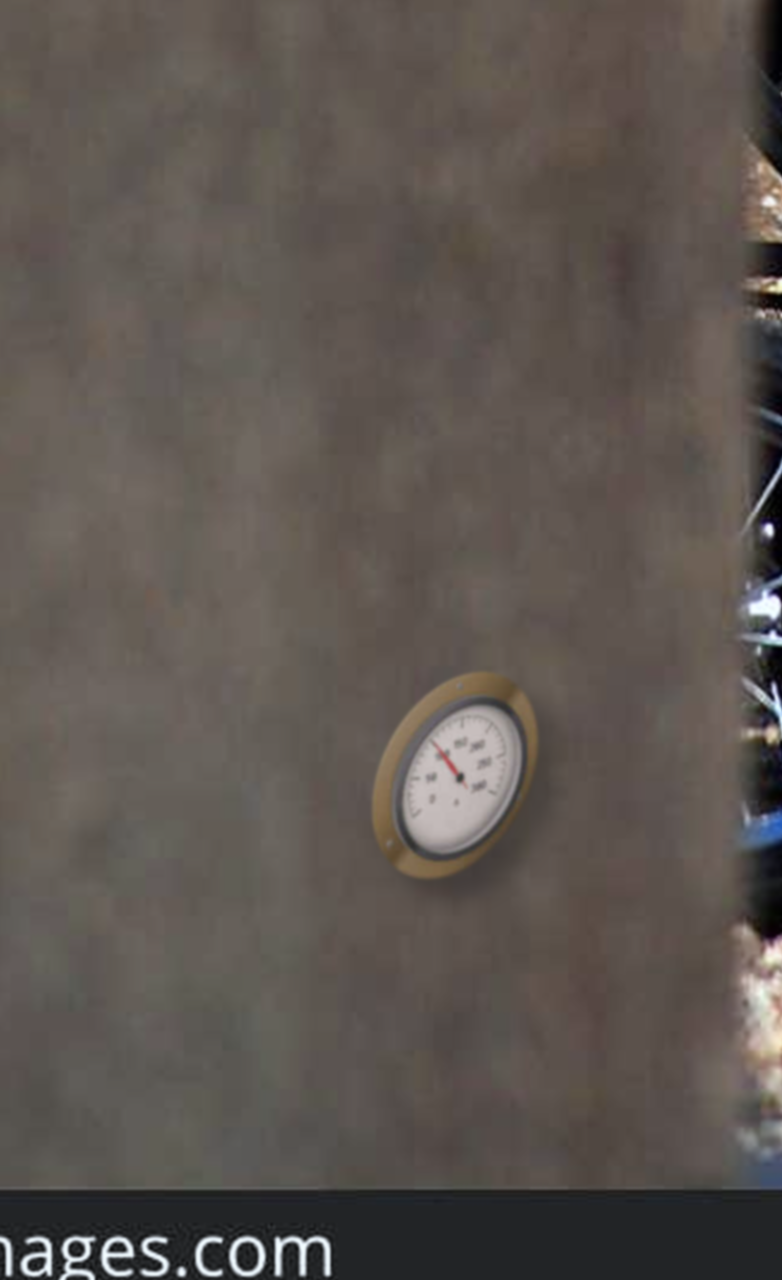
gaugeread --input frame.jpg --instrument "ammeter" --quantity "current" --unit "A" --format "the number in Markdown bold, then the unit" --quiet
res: **100** A
